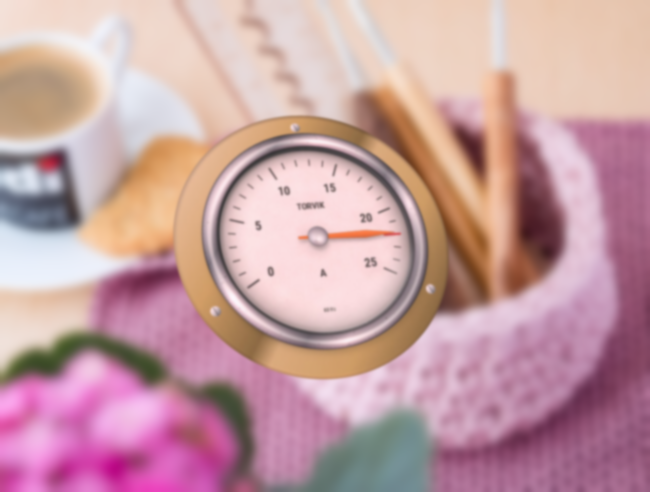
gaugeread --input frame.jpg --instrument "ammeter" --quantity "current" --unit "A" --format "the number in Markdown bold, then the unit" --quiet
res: **22** A
